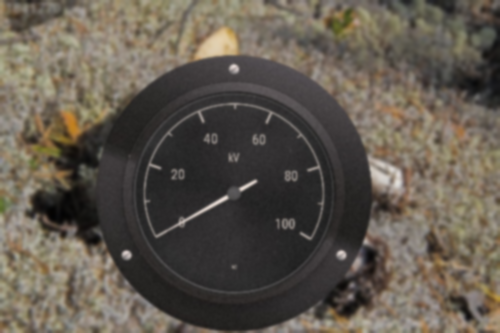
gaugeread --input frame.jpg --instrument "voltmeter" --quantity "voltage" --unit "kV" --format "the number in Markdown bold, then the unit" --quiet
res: **0** kV
